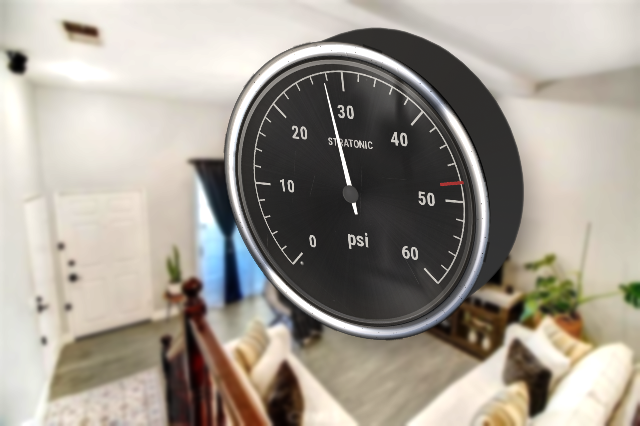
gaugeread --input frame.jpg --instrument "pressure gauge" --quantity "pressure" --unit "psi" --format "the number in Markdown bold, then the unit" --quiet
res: **28** psi
